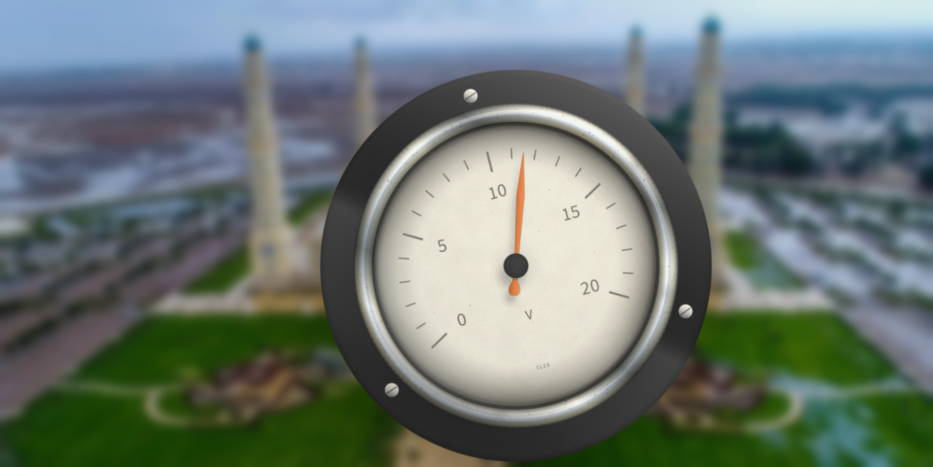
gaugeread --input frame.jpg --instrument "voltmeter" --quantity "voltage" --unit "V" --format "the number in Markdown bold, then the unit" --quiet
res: **11.5** V
